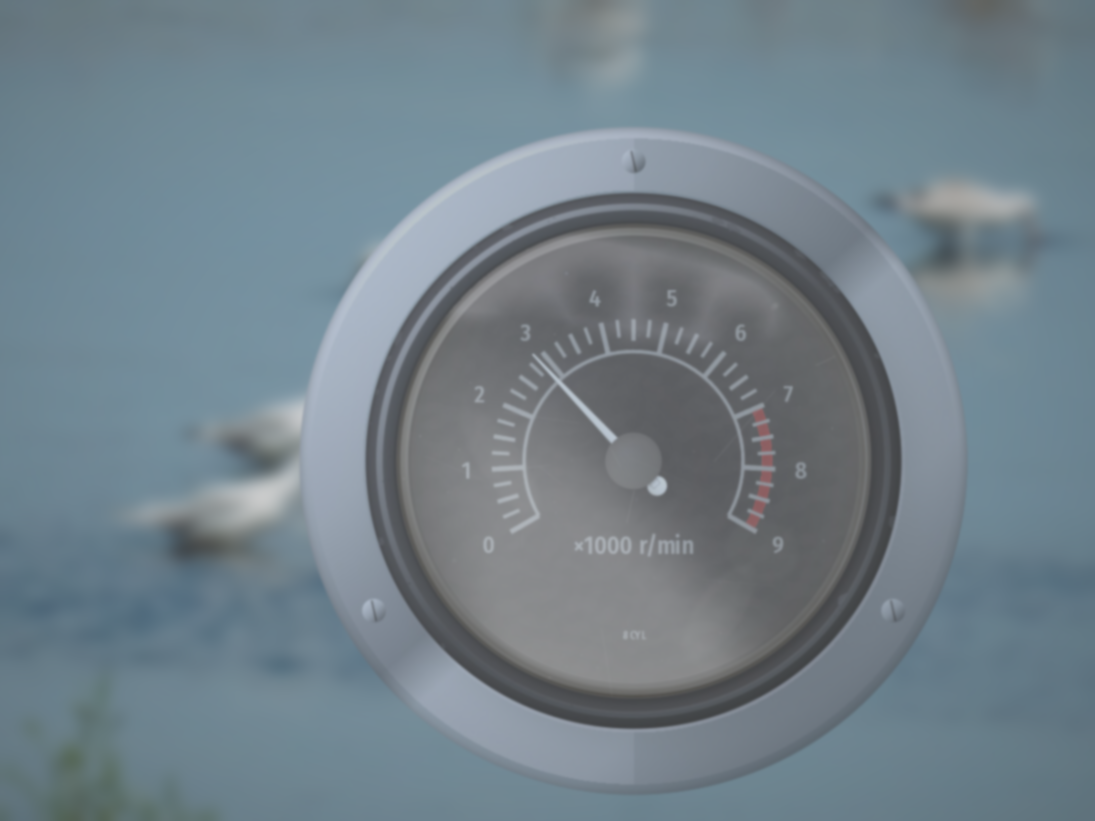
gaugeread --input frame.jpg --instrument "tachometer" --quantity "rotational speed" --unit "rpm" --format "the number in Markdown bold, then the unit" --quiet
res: **2875** rpm
